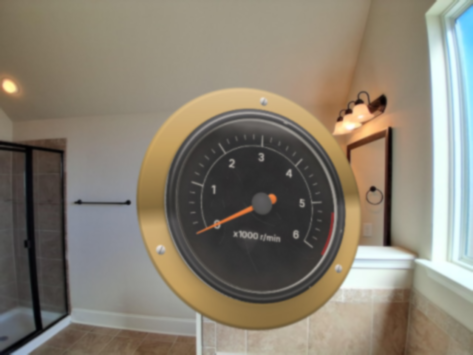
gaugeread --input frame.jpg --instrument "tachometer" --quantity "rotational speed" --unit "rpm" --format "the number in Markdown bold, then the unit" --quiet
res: **0** rpm
